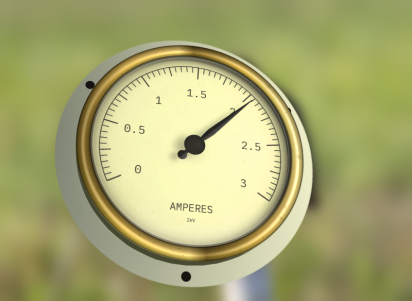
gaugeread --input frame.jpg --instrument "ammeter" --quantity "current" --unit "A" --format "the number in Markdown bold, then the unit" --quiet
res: **2.05** A
